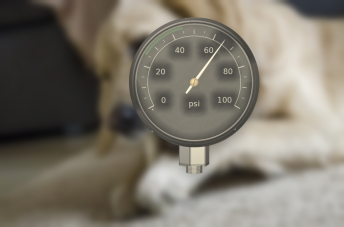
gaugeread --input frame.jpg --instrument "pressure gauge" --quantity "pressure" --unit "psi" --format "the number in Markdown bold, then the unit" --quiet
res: **65** psi
